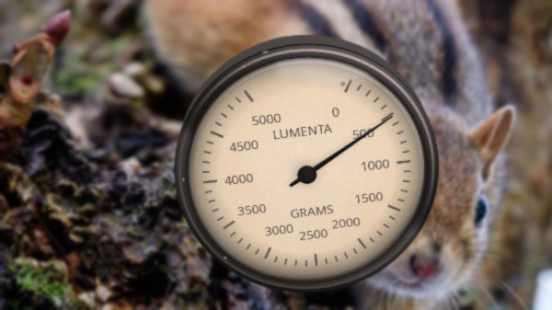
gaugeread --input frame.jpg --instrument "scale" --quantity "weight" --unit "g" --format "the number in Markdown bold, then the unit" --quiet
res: **500** g
